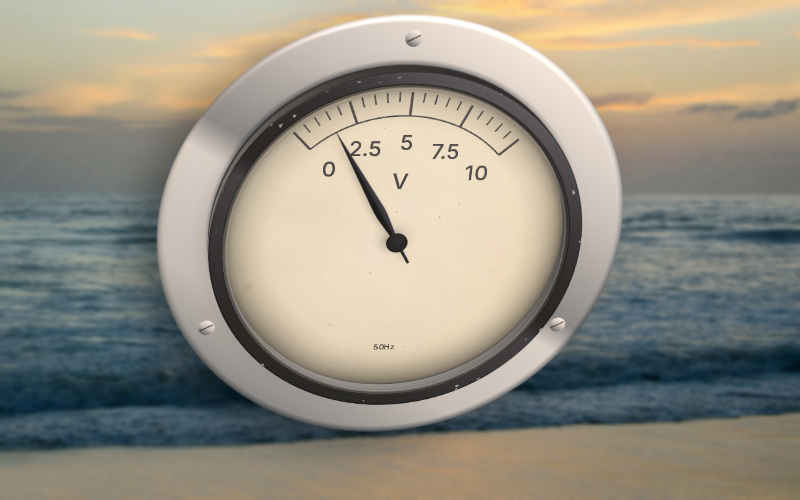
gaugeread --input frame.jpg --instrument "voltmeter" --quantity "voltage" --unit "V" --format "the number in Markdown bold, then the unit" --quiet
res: **1.5** V
